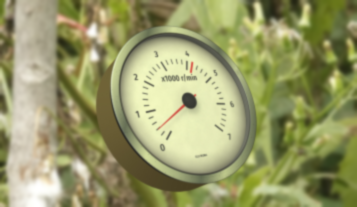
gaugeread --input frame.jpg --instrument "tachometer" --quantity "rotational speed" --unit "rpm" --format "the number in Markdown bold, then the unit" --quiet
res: **400** rpm
